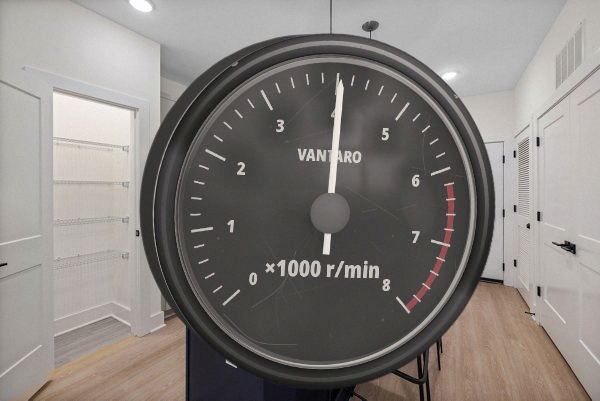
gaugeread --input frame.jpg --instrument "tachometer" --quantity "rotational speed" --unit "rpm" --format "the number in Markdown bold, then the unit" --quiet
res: **4000** rpm
